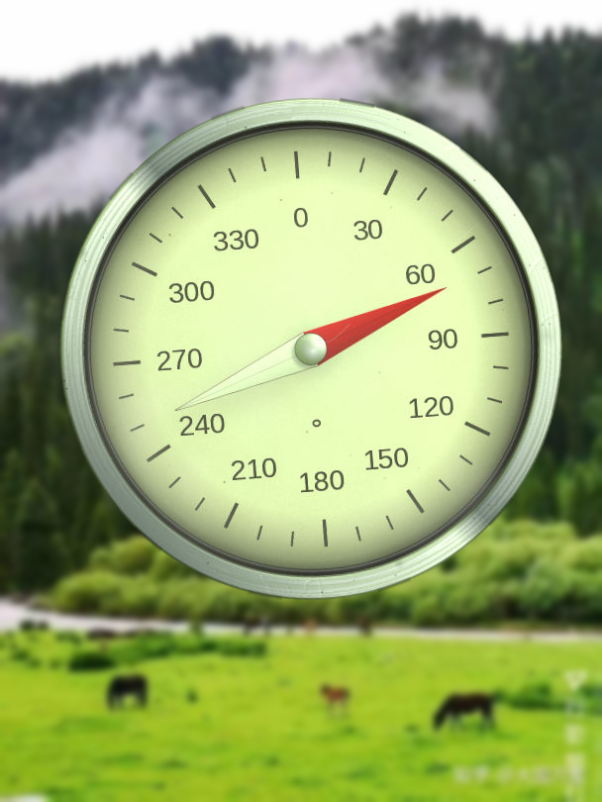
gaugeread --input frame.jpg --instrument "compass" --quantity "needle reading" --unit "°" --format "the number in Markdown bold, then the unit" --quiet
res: **70** °
